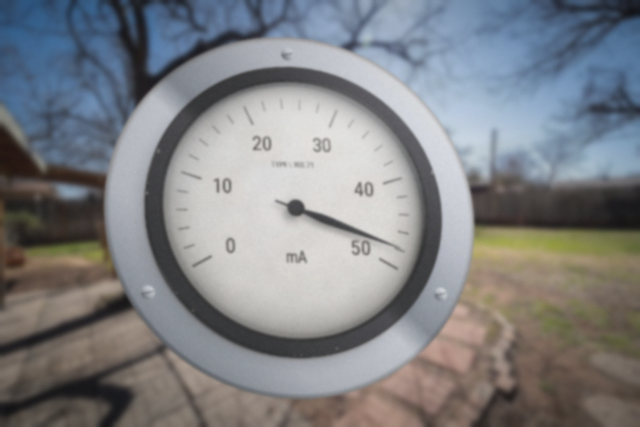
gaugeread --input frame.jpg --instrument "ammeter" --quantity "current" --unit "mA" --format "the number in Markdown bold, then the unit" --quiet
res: **48** mA
